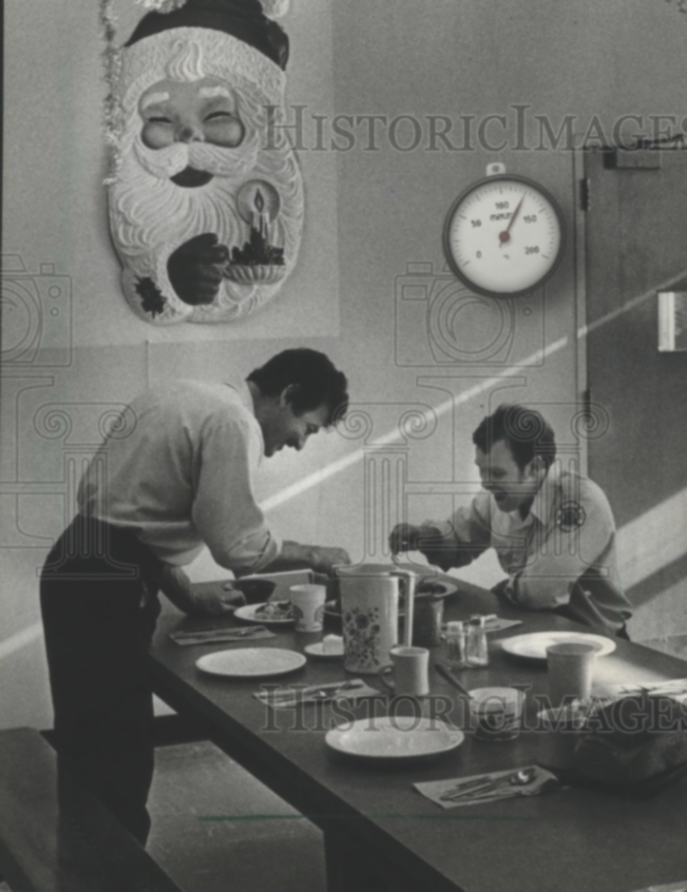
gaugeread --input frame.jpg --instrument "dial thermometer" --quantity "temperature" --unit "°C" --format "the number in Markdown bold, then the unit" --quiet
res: **125** °C
